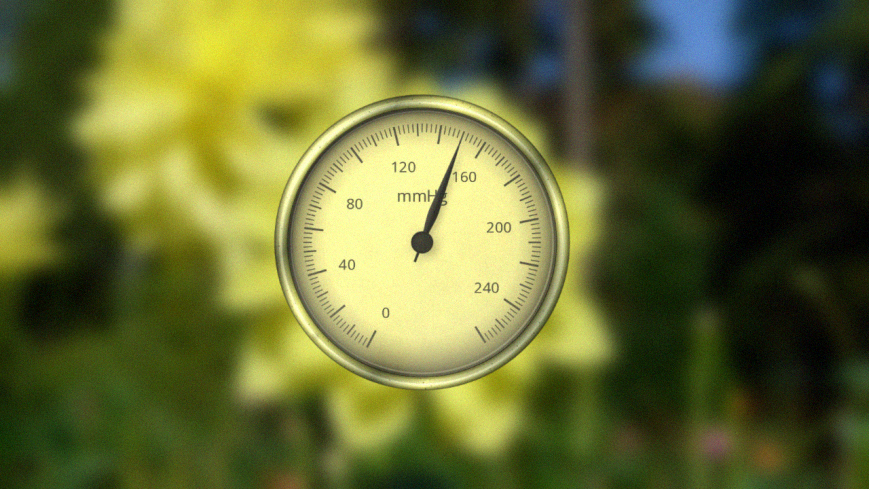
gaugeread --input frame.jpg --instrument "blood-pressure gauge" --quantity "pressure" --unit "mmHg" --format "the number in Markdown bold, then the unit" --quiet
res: **150** mmHg
